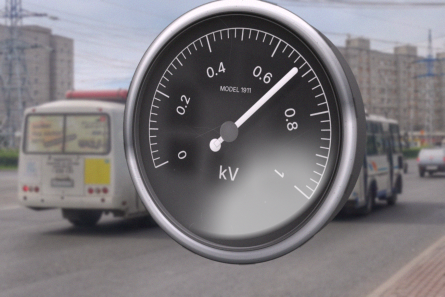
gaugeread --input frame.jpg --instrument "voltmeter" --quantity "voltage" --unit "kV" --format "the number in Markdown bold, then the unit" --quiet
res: **0.68** kV
